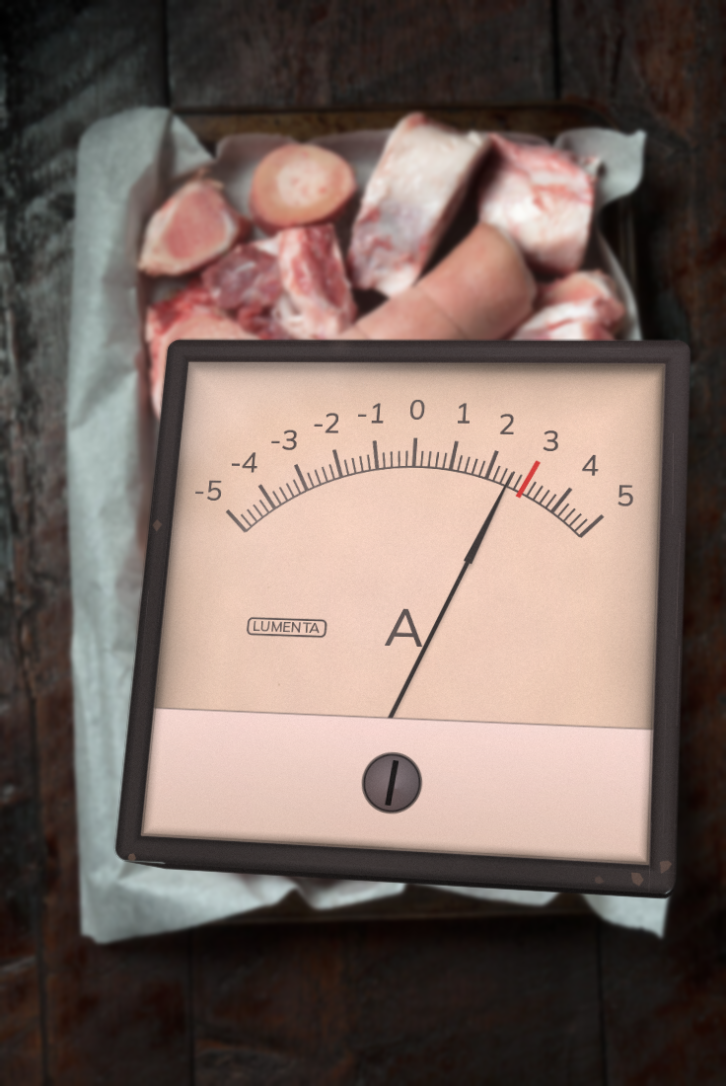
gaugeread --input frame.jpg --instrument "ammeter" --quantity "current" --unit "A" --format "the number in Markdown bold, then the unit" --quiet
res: **2.6** A
